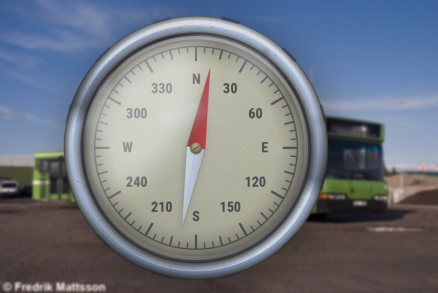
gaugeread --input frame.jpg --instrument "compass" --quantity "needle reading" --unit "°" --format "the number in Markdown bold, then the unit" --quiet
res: **10** °
